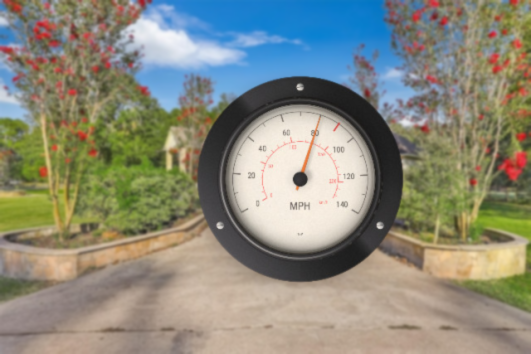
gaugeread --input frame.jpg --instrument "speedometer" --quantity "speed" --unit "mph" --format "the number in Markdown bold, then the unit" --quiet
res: **80** mph
